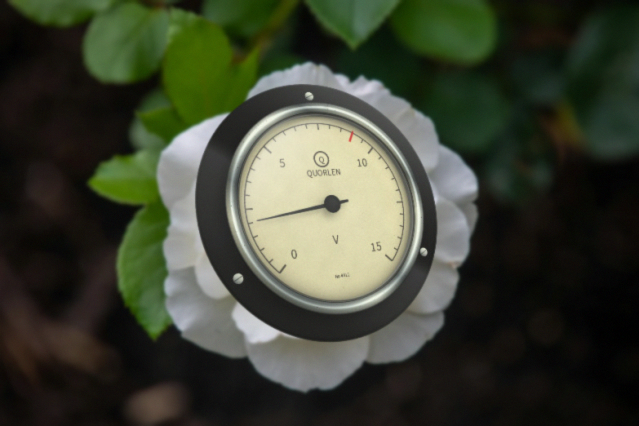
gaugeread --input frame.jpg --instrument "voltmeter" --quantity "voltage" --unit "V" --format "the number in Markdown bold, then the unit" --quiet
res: **2** V
